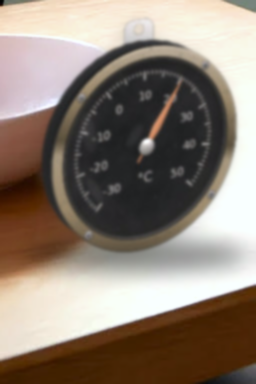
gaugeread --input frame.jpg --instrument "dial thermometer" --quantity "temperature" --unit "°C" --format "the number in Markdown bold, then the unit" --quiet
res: **20** °C
